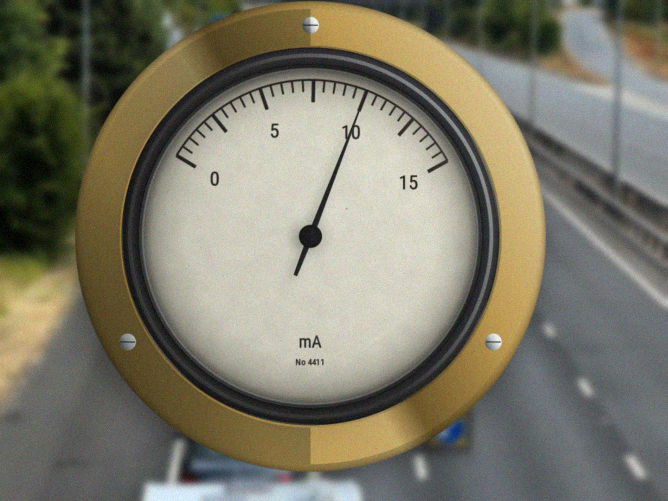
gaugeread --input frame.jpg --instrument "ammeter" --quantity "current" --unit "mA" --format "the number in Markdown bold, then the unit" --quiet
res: **10** mA
